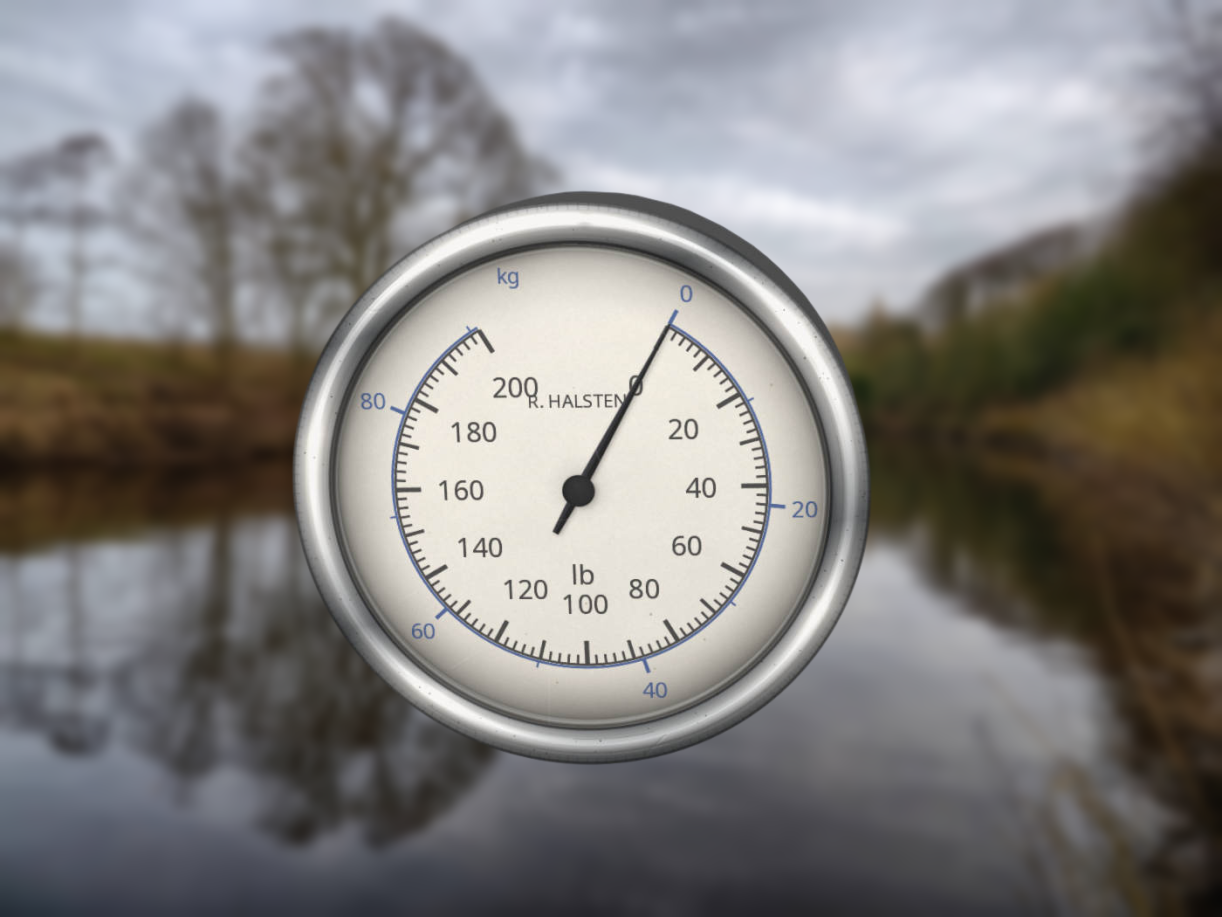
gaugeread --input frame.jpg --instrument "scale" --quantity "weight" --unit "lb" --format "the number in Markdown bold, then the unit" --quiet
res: **0** lb
